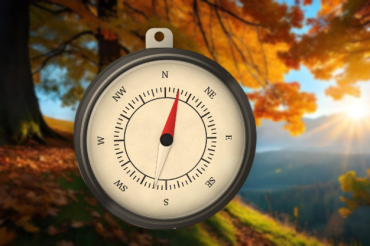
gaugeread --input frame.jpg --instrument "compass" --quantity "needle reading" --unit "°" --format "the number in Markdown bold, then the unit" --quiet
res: **15** °
